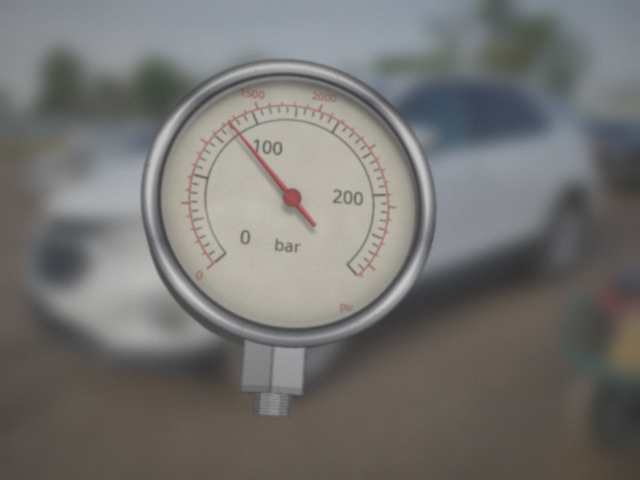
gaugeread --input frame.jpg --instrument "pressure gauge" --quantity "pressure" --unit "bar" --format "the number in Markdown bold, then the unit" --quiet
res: **85** bar
